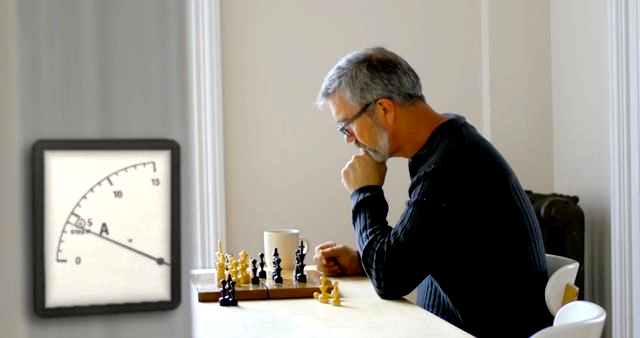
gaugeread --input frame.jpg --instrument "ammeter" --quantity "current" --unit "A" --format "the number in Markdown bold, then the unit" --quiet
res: **4** A
